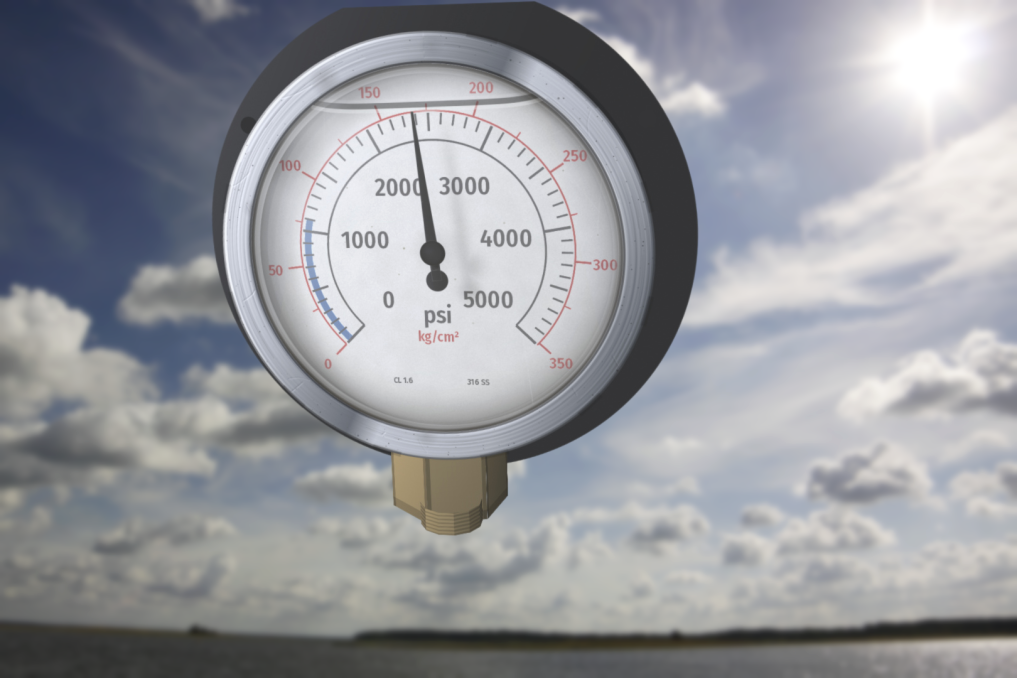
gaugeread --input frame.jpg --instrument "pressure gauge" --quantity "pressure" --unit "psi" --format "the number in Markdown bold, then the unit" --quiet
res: **2400** psi
